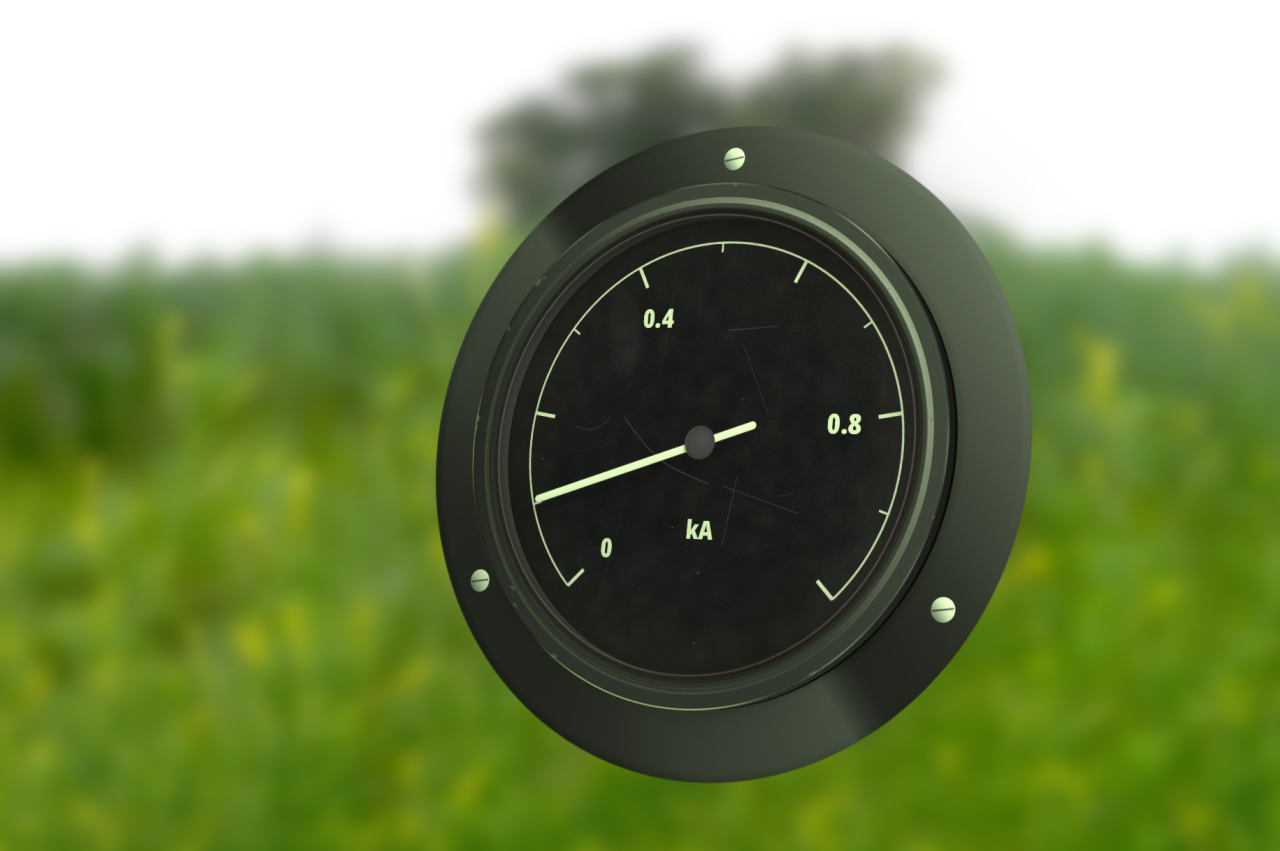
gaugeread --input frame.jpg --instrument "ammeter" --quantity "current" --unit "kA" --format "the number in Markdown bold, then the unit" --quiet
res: **0.1** kA
